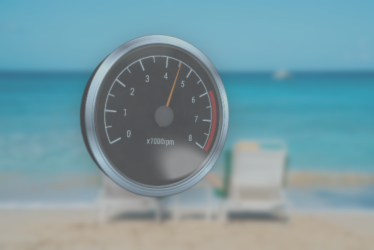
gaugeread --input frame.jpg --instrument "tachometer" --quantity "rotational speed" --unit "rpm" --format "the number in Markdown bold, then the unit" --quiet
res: **4500** rpm
